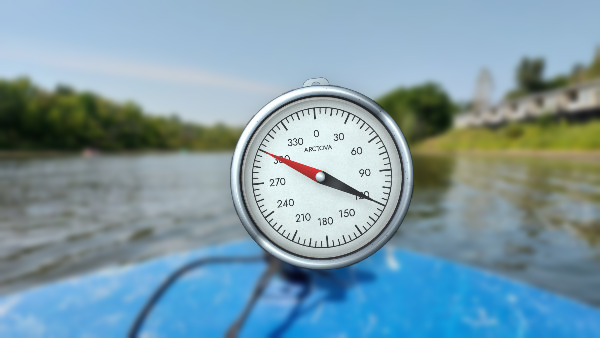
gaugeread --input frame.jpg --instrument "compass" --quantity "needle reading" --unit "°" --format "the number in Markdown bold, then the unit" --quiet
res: **300** °
